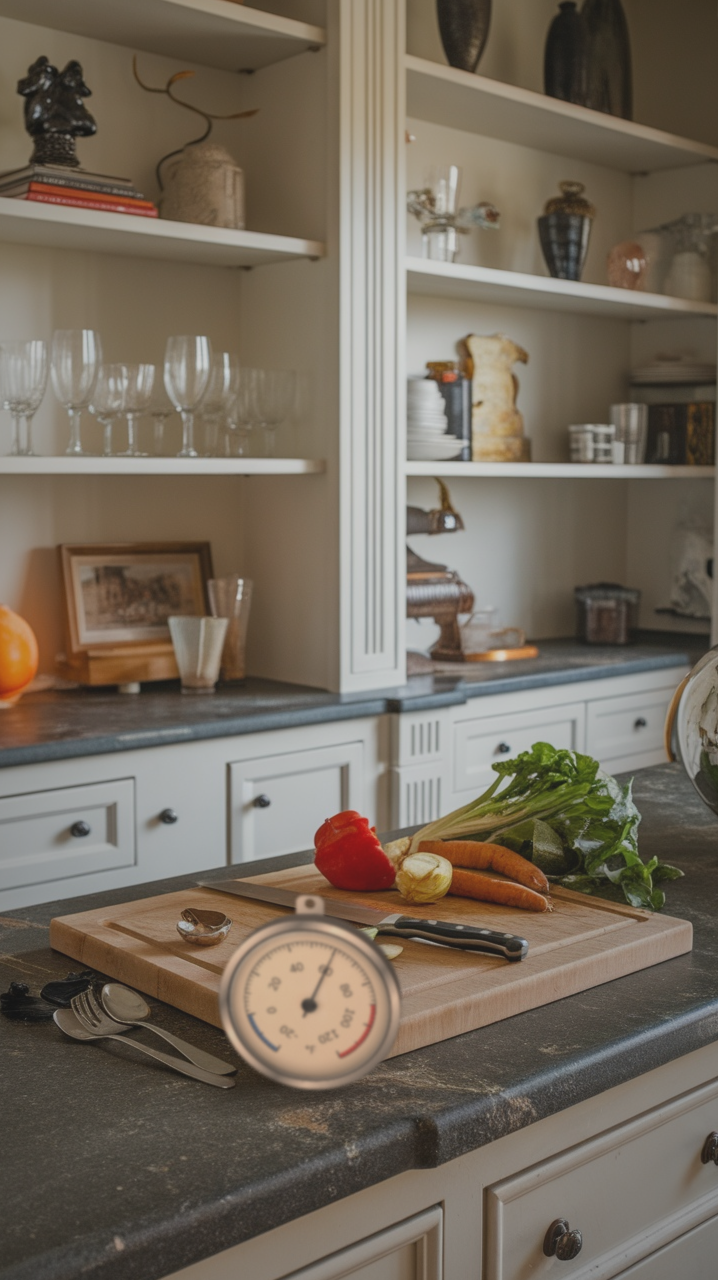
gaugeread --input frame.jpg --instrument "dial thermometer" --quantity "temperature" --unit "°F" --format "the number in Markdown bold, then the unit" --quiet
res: **60** °F
